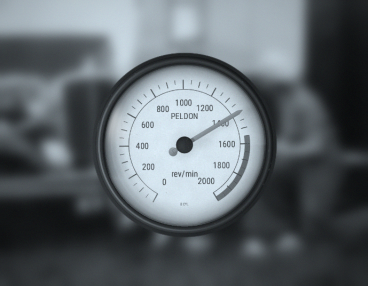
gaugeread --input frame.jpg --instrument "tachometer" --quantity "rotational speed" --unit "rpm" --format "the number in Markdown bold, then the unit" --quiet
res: **1400** rpm
